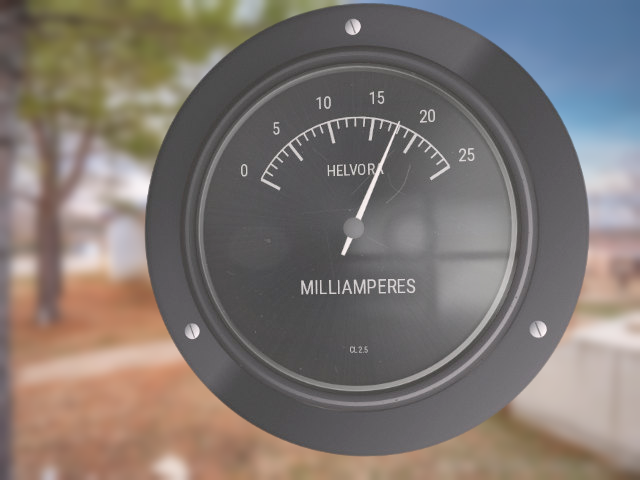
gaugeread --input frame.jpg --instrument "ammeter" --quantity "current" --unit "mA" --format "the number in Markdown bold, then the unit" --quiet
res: **18** mA
